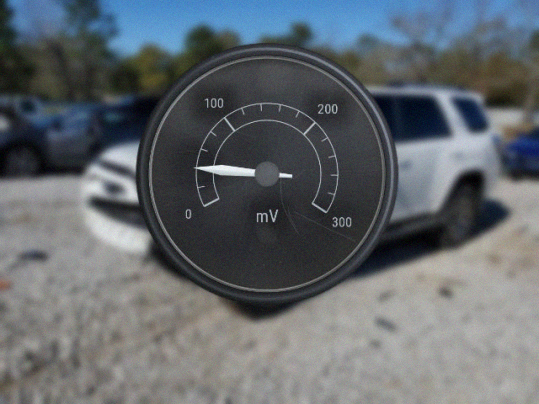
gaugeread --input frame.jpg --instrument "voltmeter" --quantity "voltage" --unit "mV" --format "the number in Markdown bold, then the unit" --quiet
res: **40** mV
